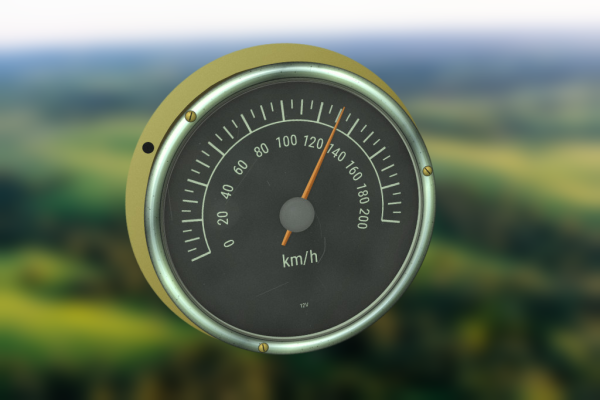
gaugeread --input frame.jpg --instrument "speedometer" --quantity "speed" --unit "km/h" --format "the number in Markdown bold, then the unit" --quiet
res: **130** km/h
